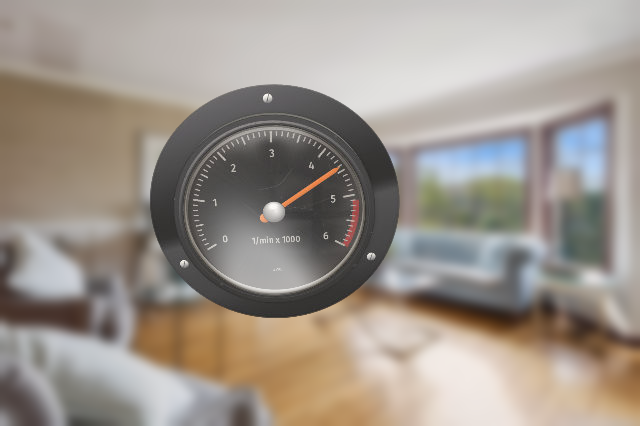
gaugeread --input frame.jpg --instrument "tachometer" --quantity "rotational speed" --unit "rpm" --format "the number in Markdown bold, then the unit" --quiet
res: **4400** rpm
